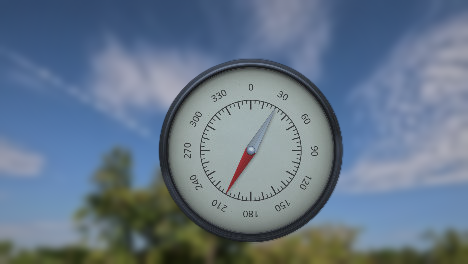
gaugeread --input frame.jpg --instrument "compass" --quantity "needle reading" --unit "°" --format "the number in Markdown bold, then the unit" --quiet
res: **210** °
